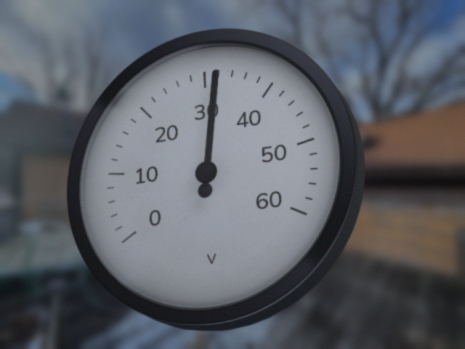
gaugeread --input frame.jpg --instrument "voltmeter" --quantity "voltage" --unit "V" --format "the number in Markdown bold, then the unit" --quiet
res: **32** V
